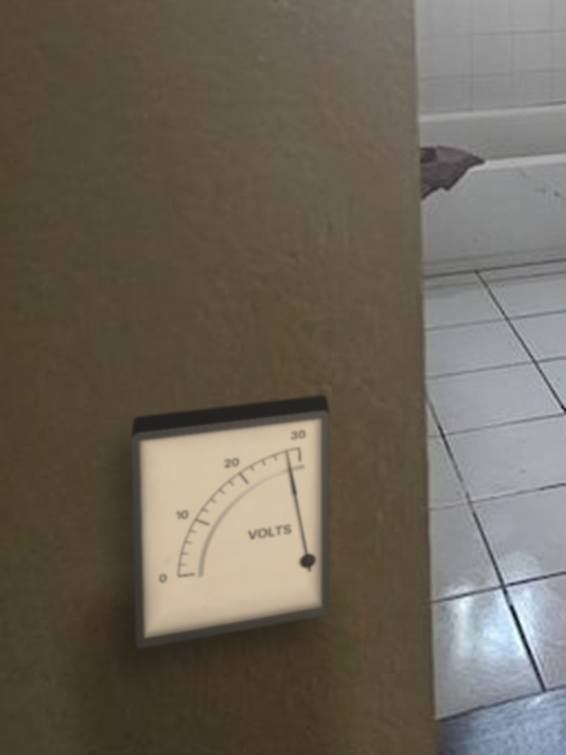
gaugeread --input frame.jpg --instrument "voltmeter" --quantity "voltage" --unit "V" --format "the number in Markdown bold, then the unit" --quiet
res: **28** V
